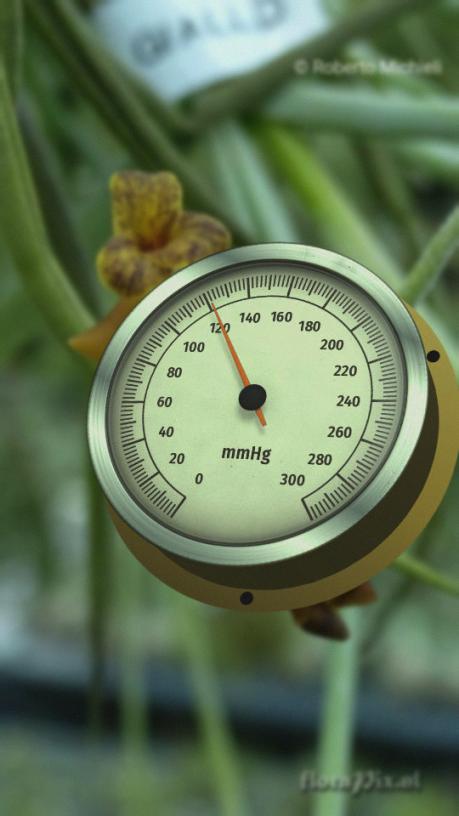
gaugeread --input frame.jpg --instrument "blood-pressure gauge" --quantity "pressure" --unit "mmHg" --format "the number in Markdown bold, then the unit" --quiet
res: **122** mmHg
